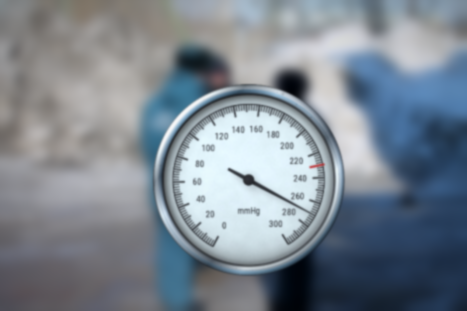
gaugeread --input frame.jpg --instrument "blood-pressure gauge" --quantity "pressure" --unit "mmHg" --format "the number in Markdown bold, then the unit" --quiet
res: **270** mmHg
